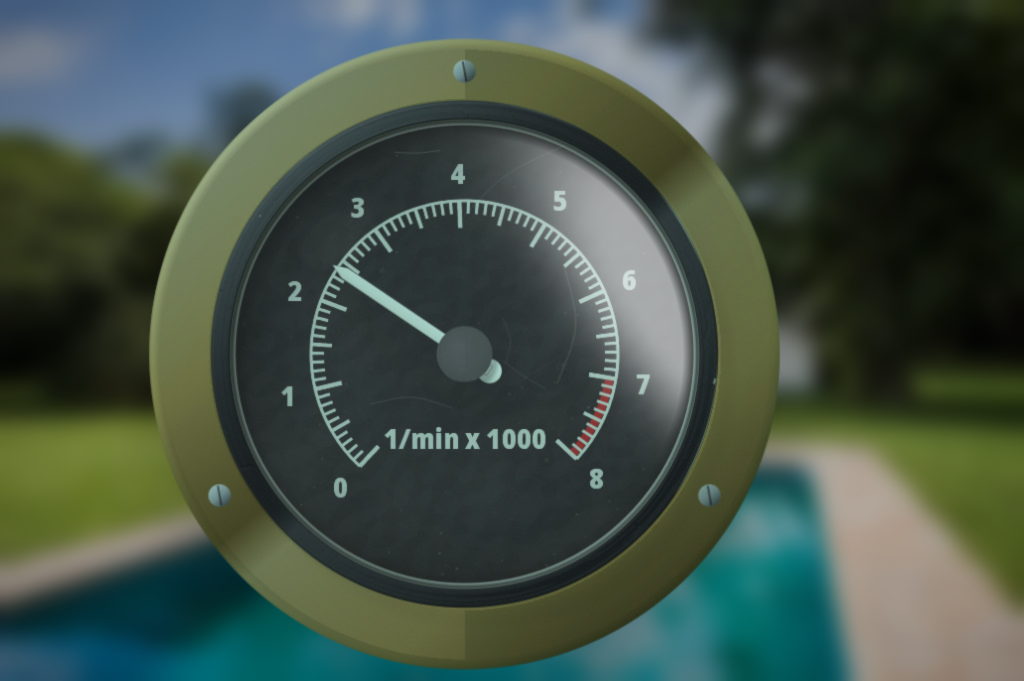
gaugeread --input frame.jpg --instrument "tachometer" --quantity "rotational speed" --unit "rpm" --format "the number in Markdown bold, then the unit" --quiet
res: **2400** rpm
